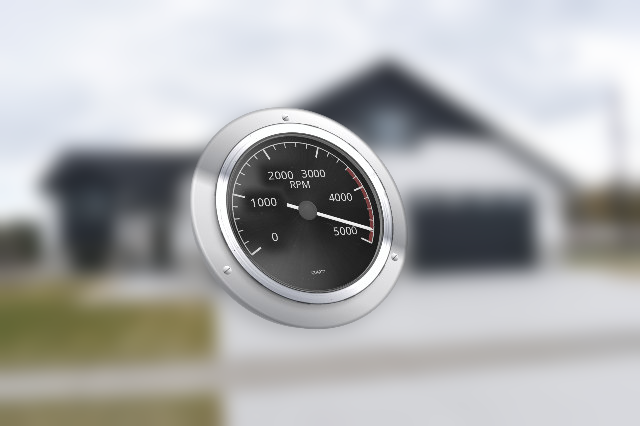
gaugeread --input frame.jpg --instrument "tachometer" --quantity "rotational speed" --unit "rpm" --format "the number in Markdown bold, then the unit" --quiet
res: **4800** rpm
